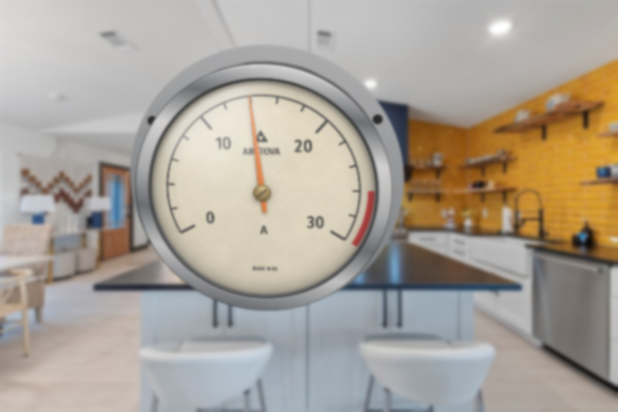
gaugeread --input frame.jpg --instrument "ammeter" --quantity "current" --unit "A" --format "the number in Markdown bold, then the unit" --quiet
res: **14** A
